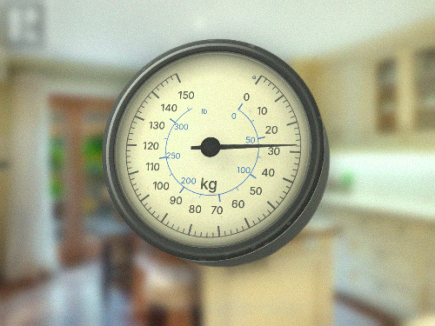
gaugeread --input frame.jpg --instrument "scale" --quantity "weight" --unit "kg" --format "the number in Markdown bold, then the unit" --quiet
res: **28** kg
